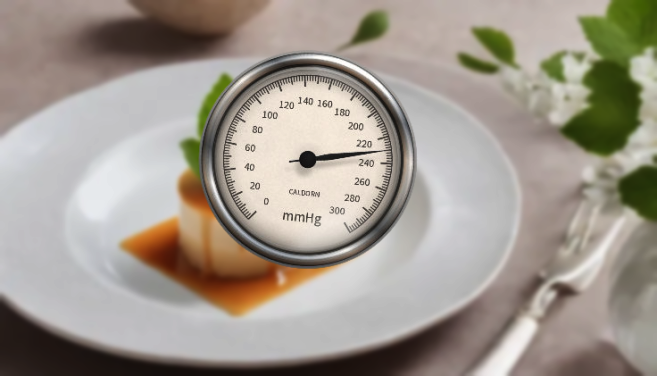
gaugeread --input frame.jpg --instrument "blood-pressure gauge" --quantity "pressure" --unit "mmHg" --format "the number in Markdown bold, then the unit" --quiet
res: **230** mmHg
